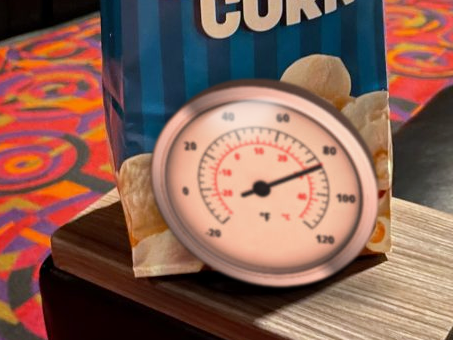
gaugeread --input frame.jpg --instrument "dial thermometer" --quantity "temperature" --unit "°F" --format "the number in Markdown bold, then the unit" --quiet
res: **84** °F
